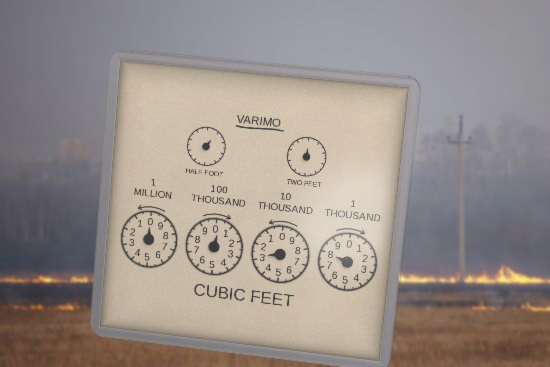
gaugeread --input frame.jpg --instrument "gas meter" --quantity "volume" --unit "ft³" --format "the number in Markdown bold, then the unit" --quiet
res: **2800** ft³
